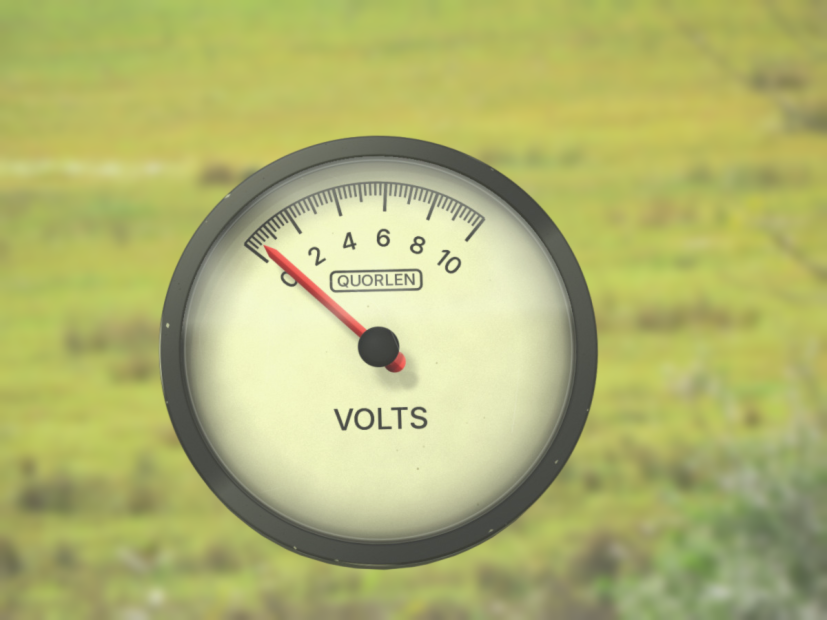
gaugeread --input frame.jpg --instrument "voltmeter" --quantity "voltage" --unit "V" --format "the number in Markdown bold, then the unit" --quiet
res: **0.4** V
